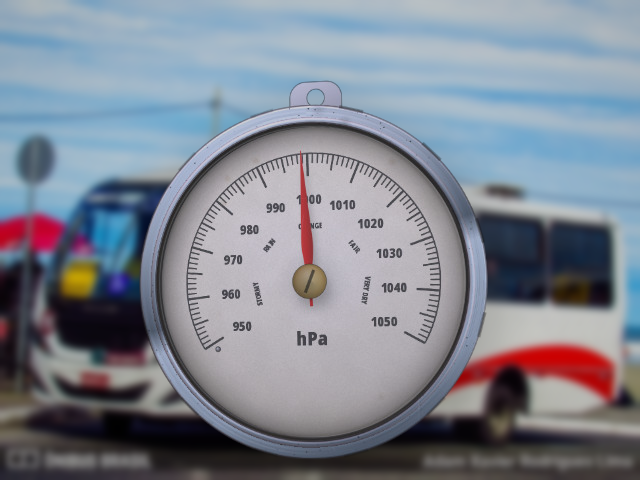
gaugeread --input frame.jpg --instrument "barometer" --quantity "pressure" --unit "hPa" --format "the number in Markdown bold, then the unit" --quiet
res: **999** hPa
